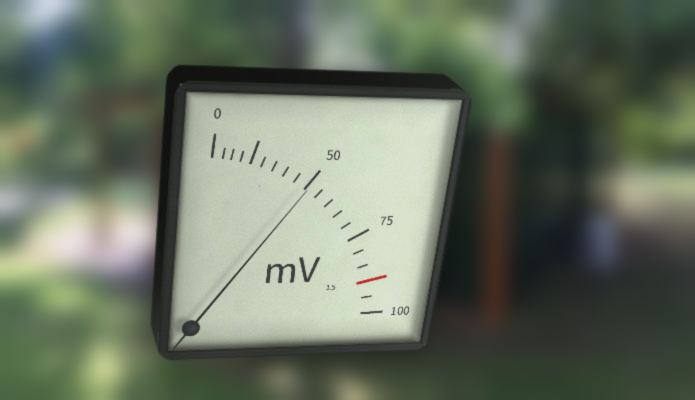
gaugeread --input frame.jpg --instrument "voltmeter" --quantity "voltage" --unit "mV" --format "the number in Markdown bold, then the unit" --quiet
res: **50** mV
